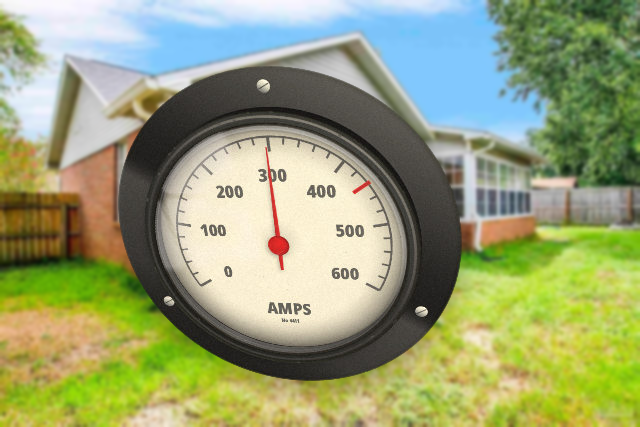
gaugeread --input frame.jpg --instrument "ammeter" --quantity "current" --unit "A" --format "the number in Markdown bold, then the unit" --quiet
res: **300** A
